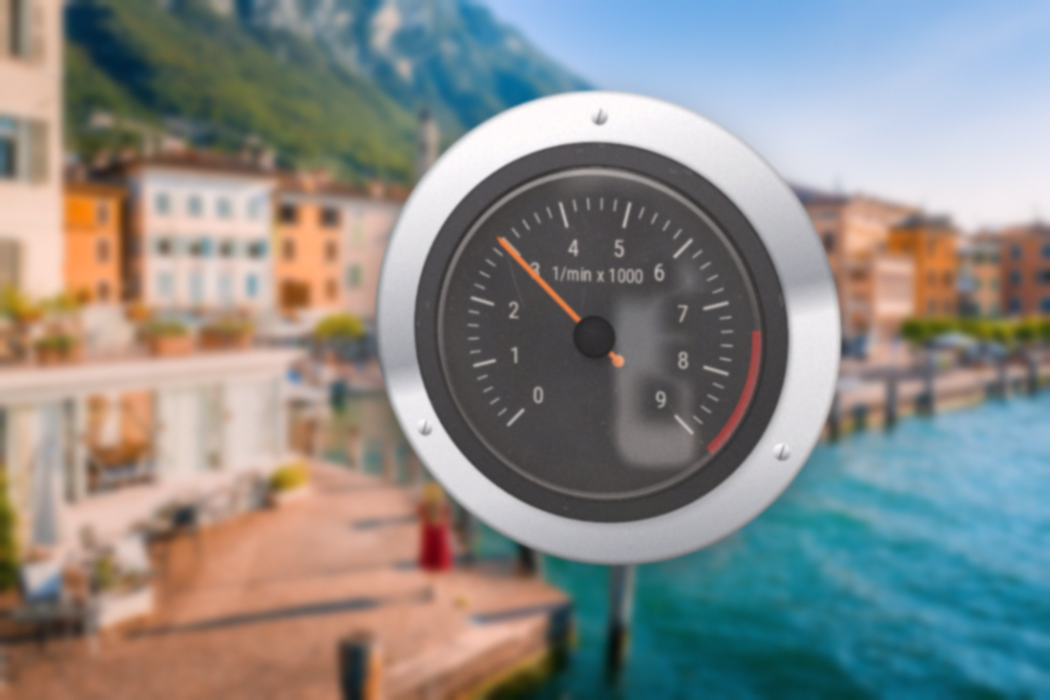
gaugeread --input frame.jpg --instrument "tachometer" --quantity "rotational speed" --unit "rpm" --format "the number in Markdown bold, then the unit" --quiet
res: **3000** rpm
